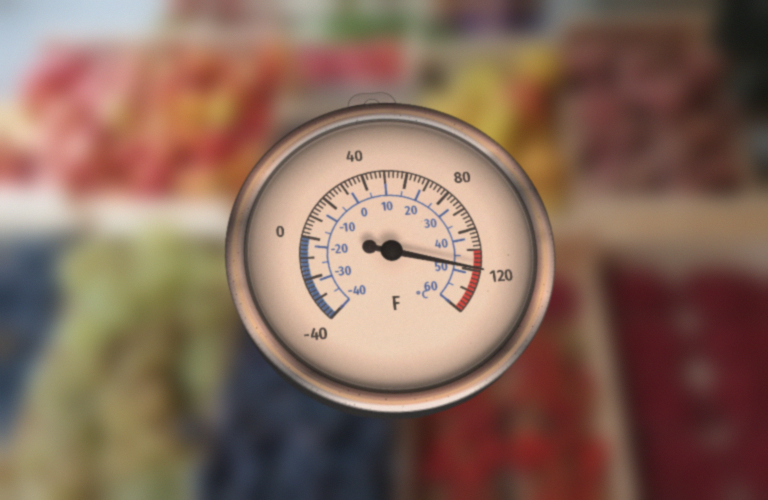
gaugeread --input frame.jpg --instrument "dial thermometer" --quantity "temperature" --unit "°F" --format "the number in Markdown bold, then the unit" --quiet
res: **120** °F
